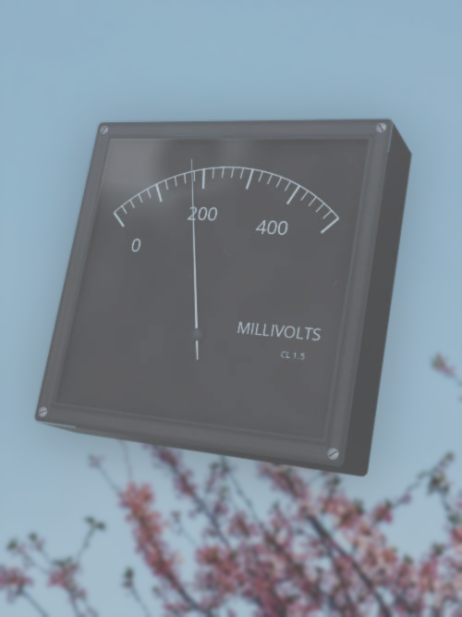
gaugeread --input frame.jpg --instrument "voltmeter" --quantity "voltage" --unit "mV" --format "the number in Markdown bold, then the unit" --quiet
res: **180** mV
